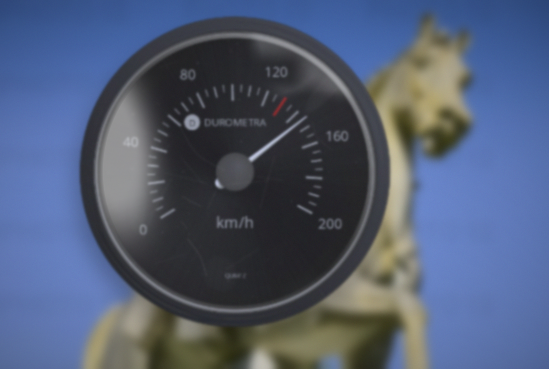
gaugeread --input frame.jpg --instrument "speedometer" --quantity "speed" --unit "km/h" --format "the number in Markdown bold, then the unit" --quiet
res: **145** km/h
